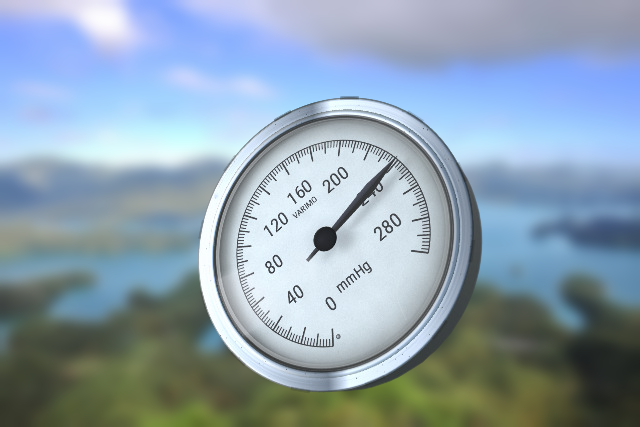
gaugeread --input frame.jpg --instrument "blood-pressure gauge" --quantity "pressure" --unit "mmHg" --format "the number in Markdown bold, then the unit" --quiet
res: **240** mmHg
